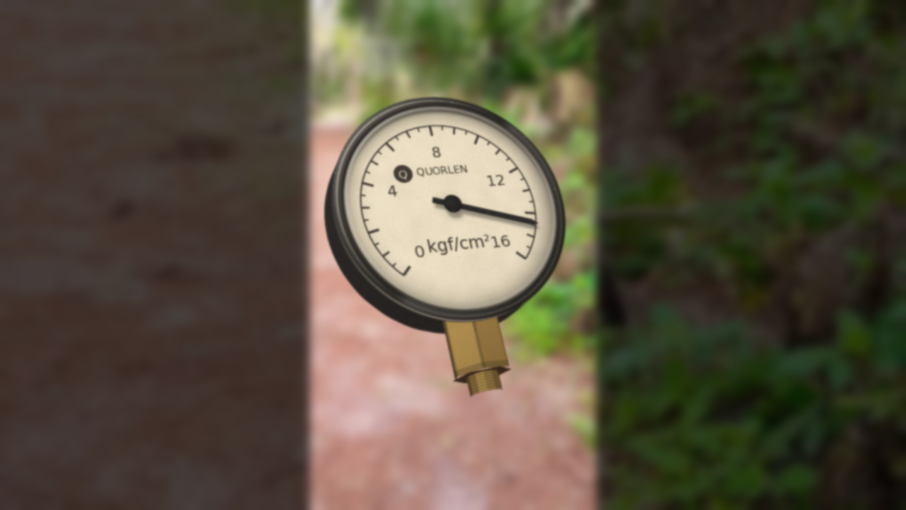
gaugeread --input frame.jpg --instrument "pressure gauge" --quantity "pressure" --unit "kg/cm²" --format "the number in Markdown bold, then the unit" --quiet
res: **14.5** kg/cm²
